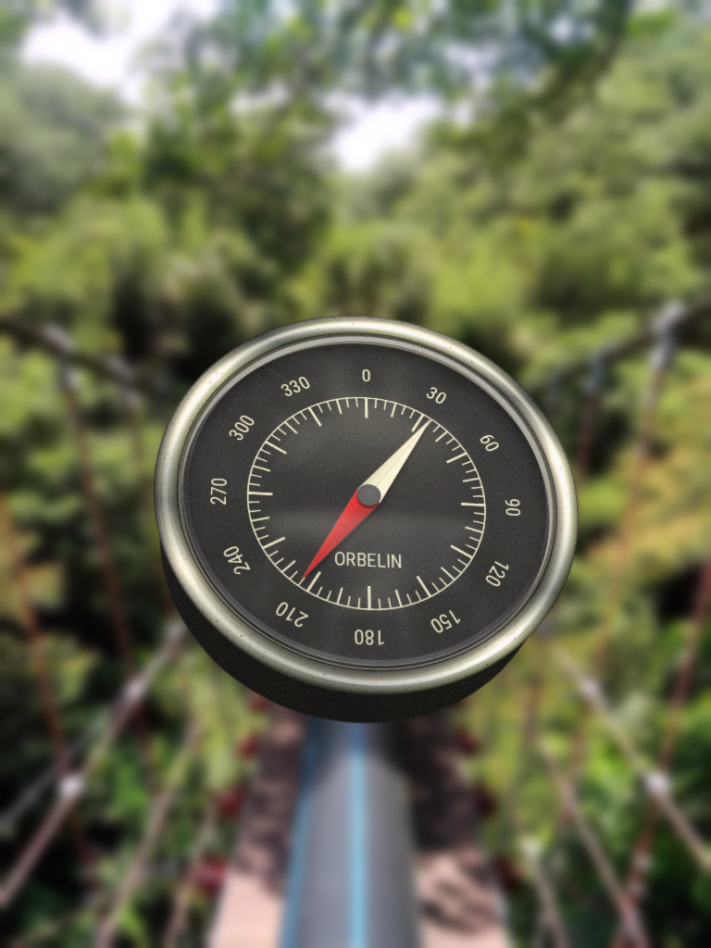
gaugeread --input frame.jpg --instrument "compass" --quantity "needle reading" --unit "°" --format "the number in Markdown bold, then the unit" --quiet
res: **215** °
